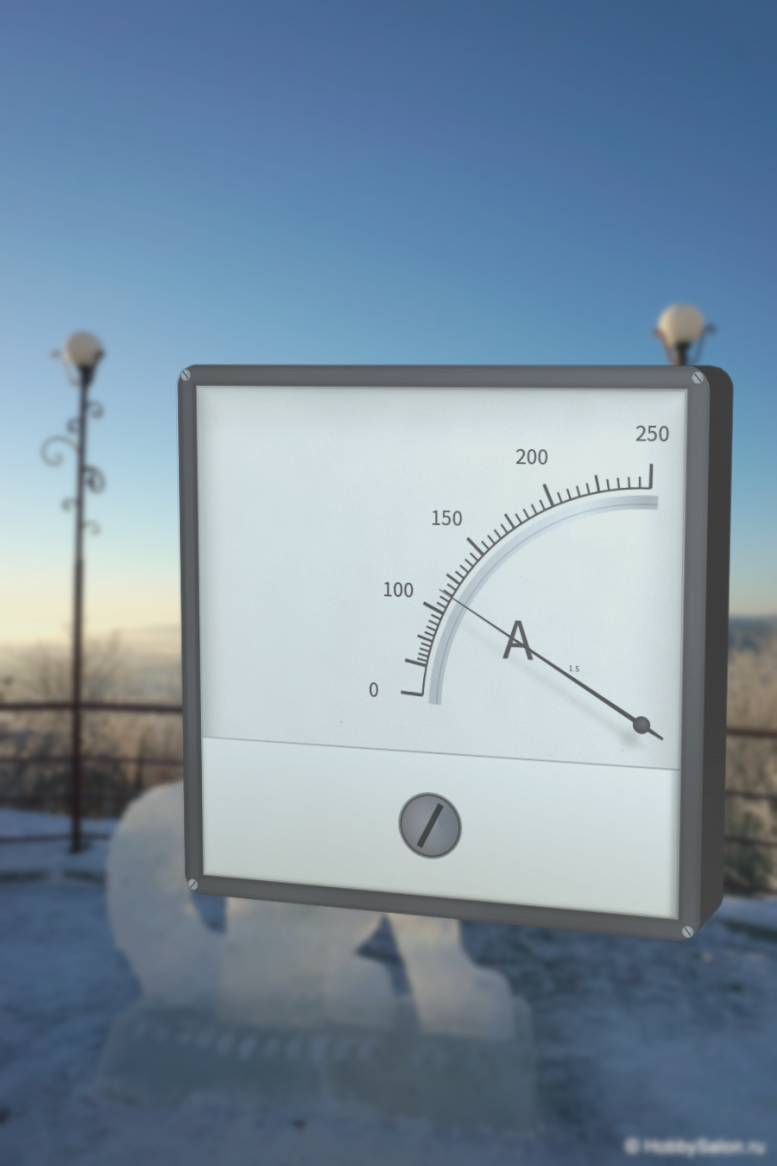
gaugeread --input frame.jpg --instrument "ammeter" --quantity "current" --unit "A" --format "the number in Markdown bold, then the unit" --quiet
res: **115** A
